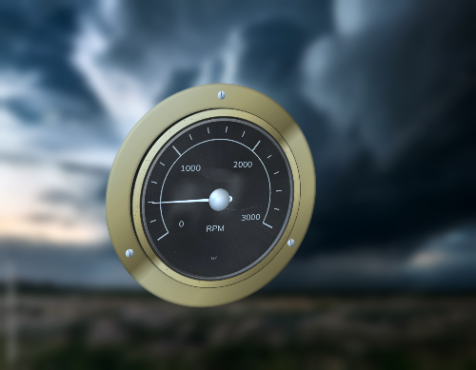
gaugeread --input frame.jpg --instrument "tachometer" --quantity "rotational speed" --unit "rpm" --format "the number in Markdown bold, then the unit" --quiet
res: **400** rpm
